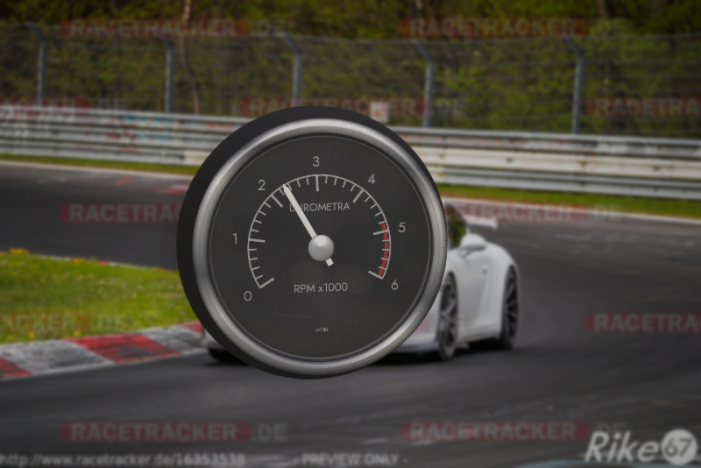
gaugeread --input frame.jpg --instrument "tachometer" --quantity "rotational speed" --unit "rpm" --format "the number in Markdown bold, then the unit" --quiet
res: **2300** rpm
